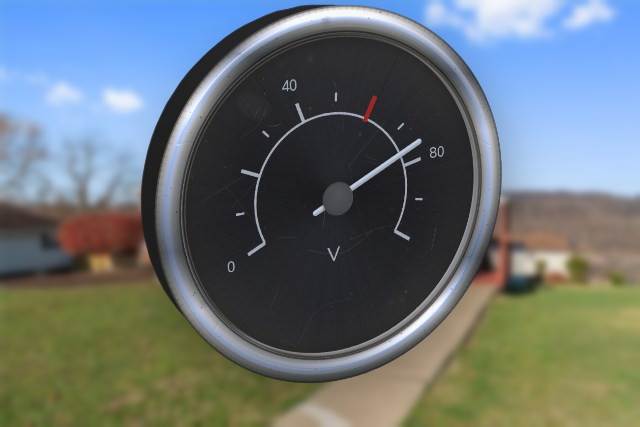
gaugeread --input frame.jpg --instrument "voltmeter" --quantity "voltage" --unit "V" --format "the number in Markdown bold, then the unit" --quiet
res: **75** V
